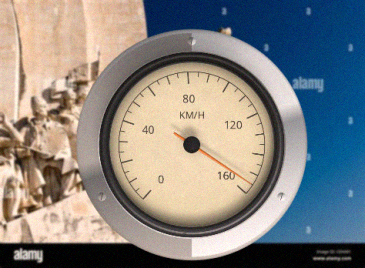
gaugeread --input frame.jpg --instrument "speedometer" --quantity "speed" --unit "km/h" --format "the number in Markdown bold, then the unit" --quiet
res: **155** km/h
